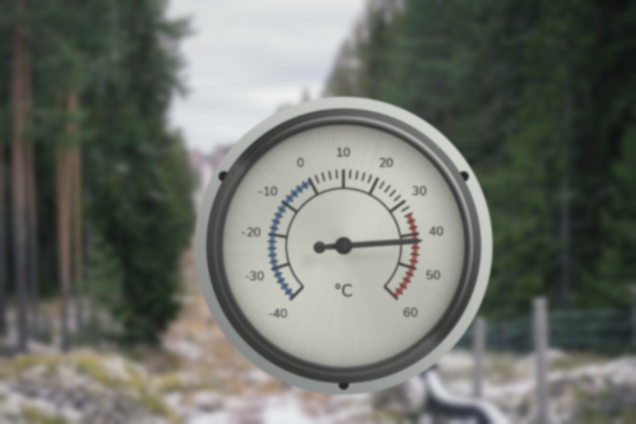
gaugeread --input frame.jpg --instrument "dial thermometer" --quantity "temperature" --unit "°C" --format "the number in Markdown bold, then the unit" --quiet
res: **42** °C
